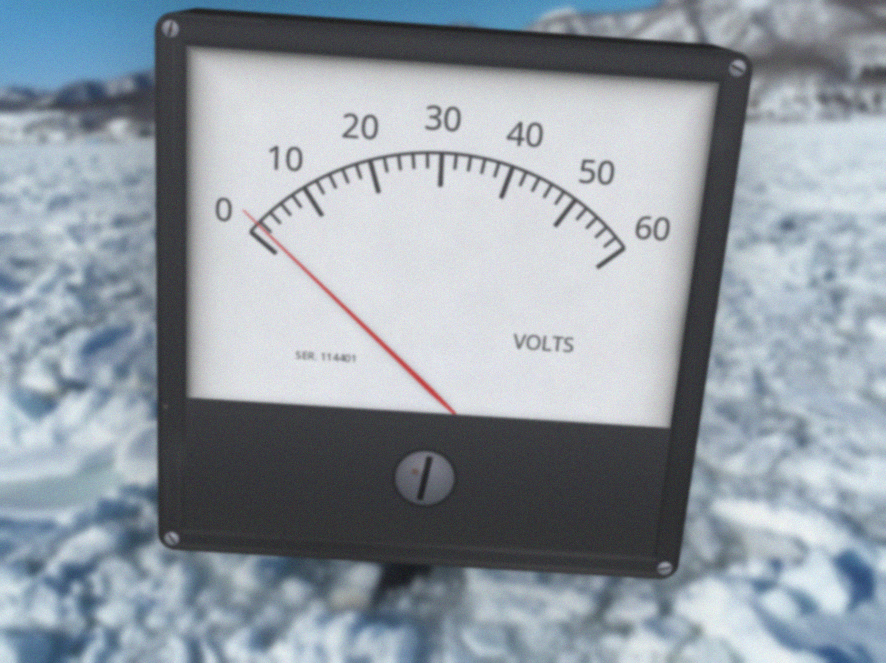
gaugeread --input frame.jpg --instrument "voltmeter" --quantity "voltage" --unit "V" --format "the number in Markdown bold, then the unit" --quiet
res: **2** V
